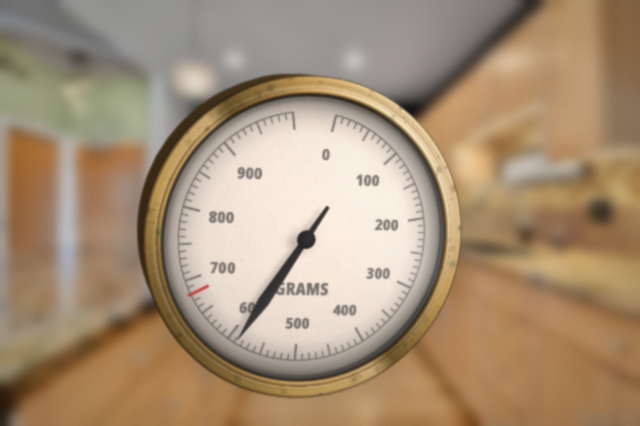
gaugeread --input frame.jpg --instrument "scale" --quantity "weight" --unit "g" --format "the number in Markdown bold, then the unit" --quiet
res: **590** g
